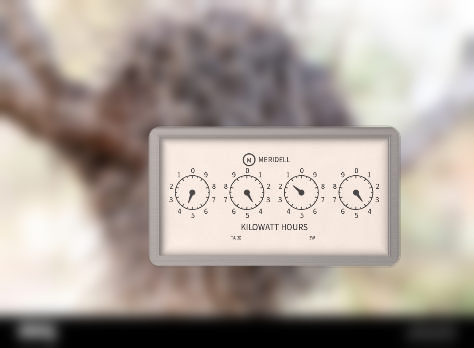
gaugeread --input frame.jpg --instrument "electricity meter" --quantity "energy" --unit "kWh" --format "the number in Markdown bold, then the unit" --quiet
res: **4414** kWh
